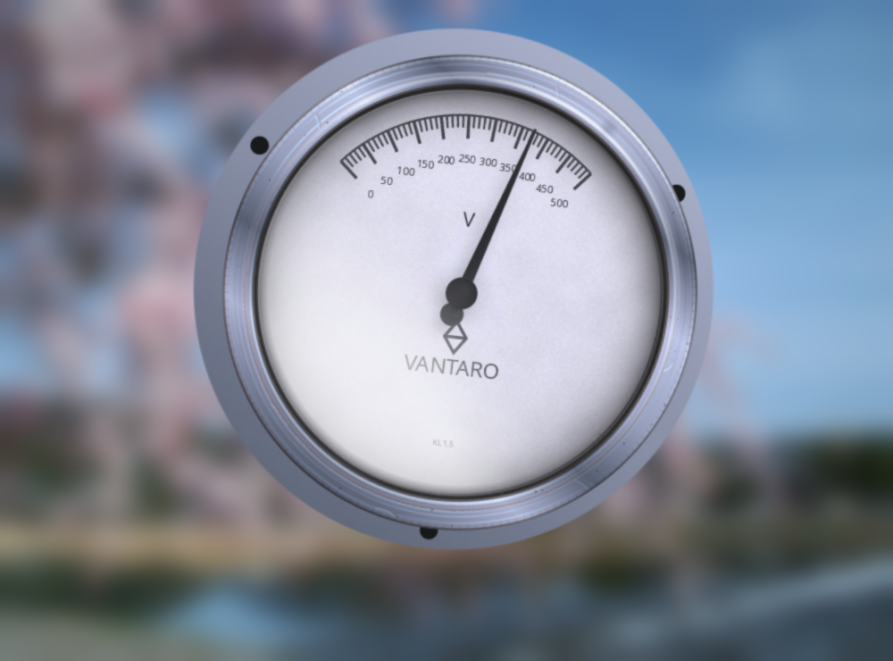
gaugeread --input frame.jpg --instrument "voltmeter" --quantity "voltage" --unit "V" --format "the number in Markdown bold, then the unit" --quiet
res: **370** V
